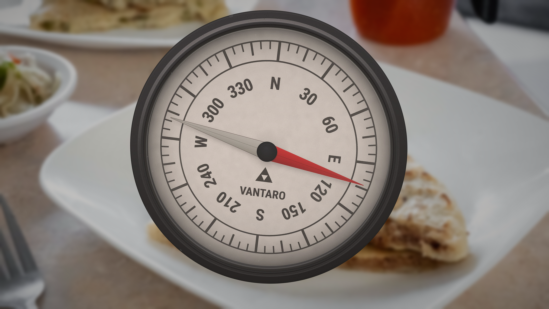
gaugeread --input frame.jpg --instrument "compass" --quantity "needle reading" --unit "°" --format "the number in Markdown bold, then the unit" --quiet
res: **102.5** °
